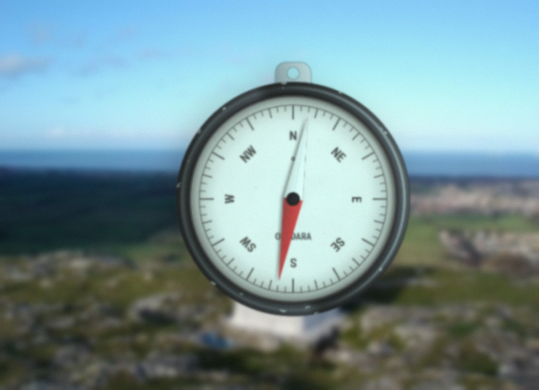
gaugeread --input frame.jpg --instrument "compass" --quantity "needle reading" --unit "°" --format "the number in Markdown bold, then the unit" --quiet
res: **190** °
